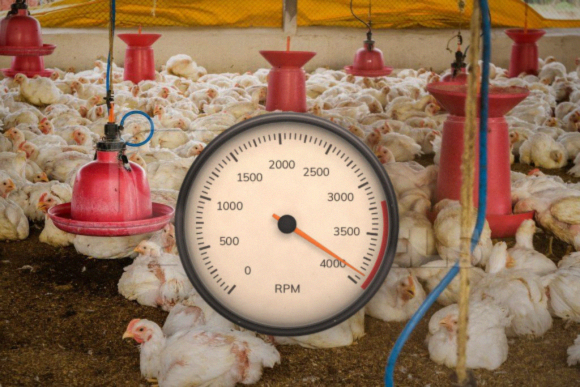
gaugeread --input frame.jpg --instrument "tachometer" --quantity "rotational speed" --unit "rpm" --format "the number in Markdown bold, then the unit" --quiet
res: **3900** rpm
